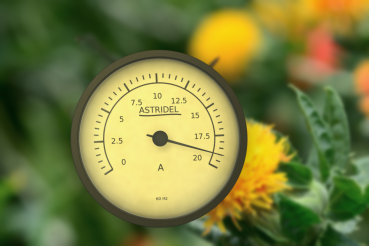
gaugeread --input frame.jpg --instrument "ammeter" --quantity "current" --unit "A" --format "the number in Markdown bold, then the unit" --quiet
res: **19** A
